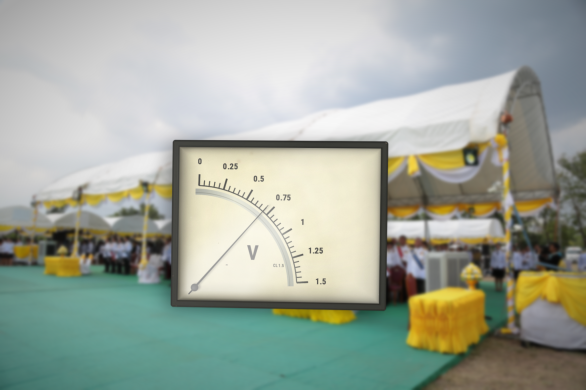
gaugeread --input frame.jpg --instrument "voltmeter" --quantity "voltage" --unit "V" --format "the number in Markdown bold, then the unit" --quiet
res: **0.7** V
